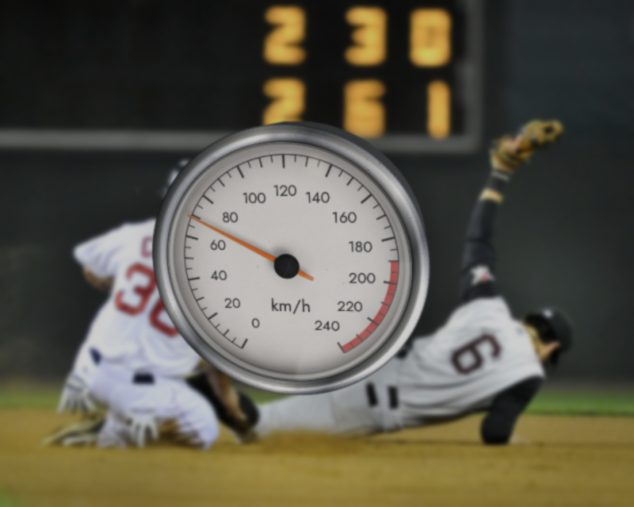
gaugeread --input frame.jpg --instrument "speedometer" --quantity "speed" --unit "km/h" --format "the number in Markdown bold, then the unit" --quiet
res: **70** km/h
